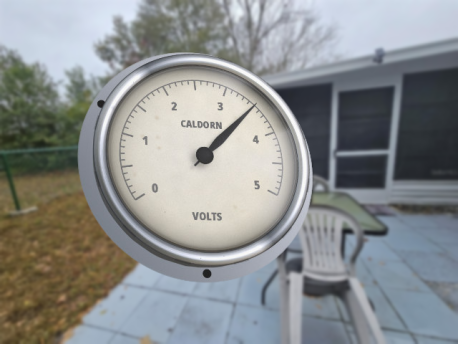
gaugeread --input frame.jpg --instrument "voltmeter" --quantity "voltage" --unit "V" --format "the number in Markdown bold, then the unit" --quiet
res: **3.5** V
